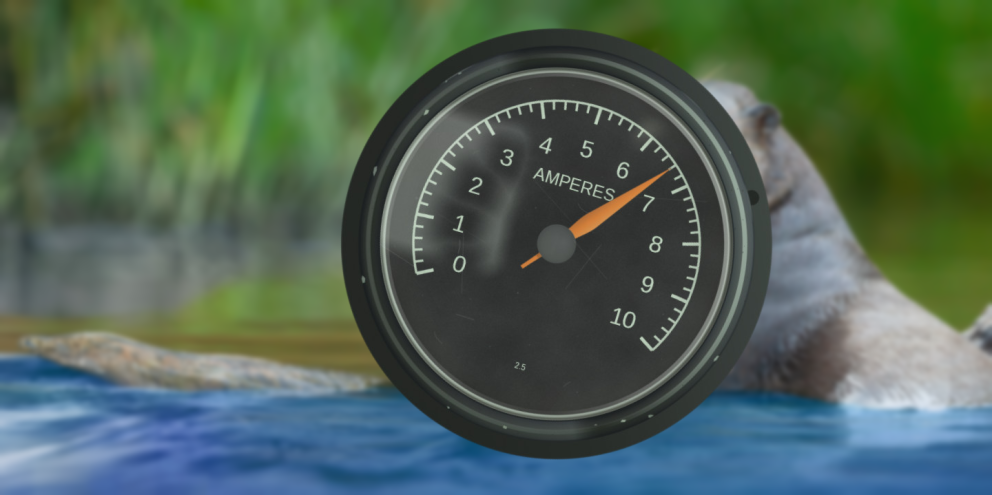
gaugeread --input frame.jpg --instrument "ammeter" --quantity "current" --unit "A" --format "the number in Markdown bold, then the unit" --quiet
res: **6.6** A
